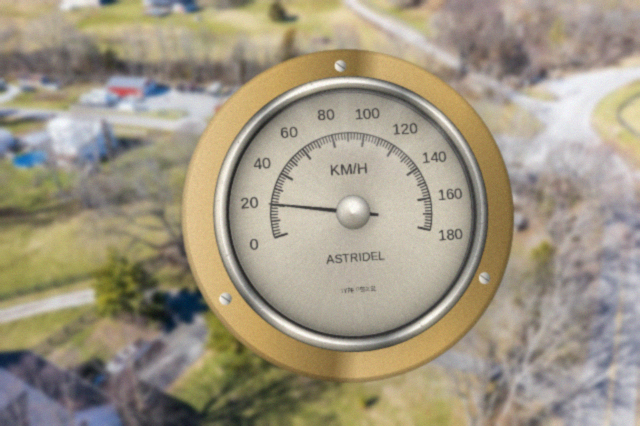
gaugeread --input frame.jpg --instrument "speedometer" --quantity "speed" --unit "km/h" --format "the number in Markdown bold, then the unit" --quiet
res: **20** km/h
